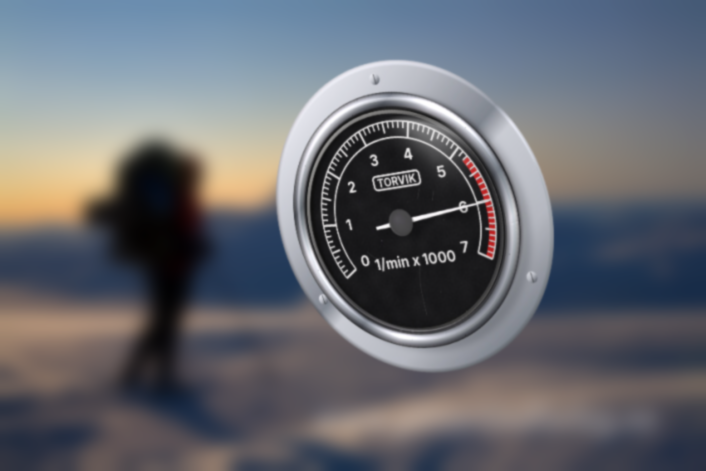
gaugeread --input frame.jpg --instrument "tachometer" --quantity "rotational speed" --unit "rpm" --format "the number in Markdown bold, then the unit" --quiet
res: **6000** rpm
